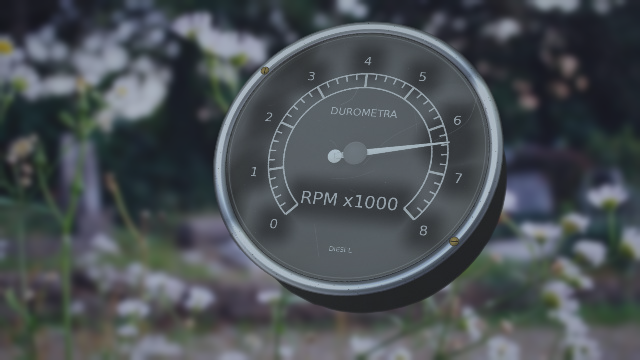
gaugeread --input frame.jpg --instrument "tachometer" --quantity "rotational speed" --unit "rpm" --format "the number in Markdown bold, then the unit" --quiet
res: **6400** rpm
